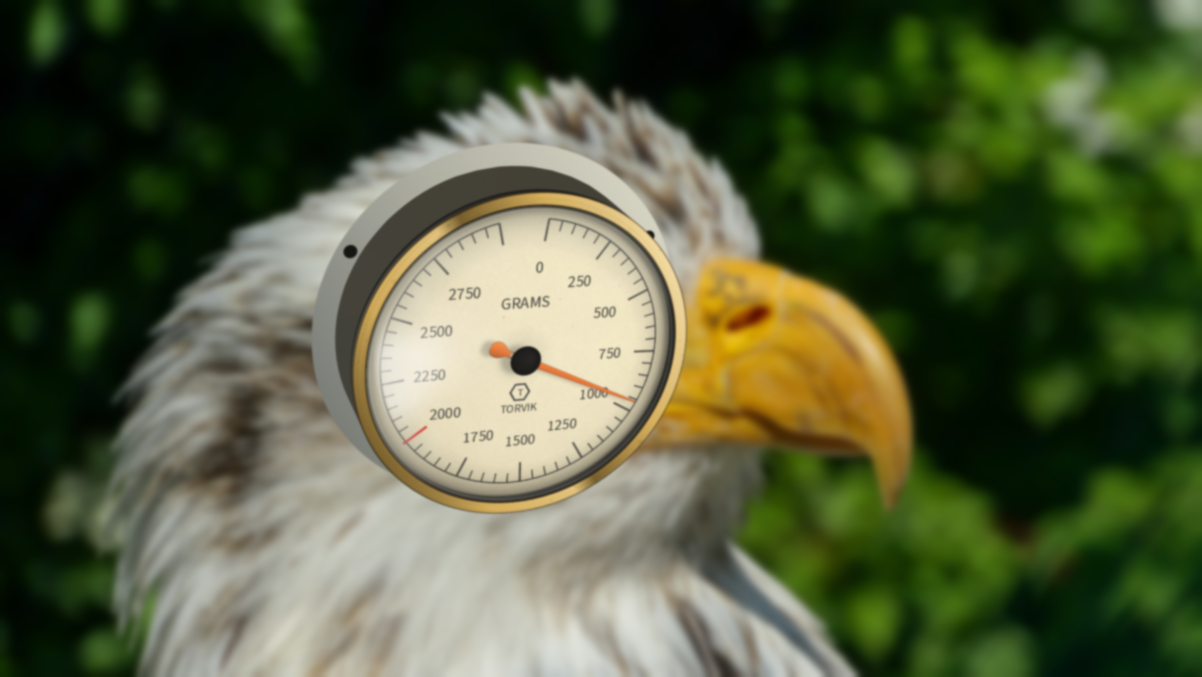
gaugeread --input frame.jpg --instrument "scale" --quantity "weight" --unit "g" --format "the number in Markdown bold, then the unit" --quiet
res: **950** g
